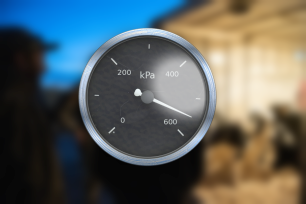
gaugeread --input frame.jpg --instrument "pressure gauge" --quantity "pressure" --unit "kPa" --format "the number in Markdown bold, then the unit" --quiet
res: **550** kPa
